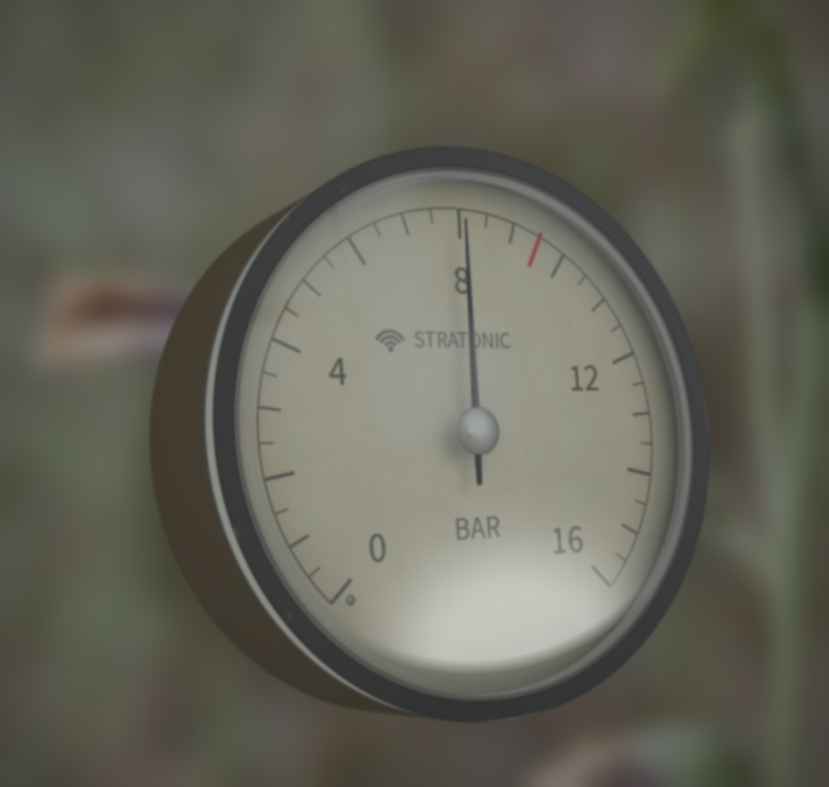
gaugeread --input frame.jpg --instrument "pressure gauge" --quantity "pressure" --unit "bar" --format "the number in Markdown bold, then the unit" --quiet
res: **8** bar
